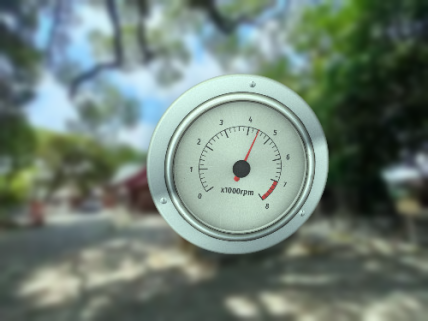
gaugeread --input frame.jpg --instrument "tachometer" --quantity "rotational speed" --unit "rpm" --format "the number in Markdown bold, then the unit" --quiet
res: **4400** rpm
